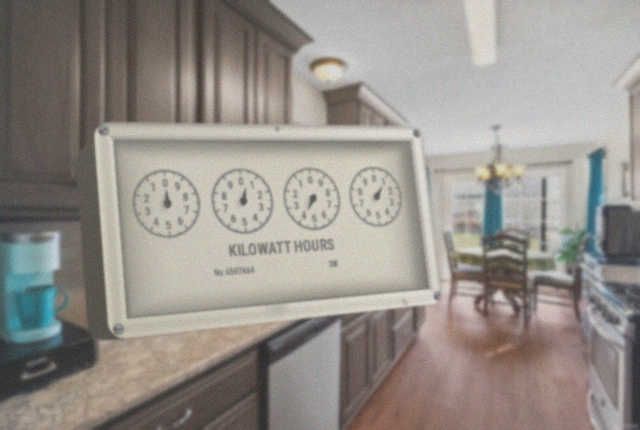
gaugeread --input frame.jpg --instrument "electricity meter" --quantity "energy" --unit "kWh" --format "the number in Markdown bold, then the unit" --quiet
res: **41** kWh
